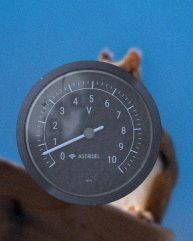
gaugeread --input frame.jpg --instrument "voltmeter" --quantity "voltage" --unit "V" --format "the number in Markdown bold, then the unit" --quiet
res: **0.6** V
